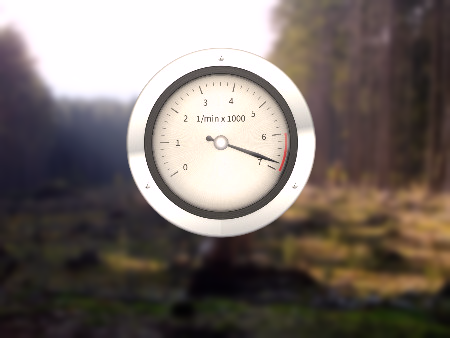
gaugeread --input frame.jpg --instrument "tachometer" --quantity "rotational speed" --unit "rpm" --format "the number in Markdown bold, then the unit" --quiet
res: **6800** rpm
